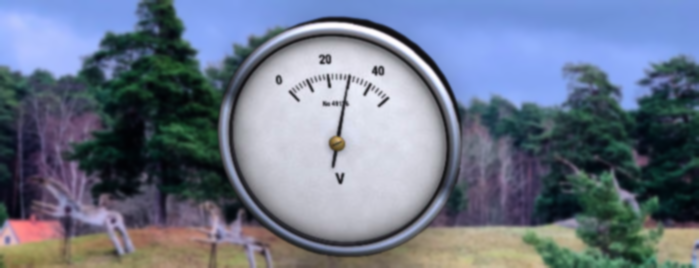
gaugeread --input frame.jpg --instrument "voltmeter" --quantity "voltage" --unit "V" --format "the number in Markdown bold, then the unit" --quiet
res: **30** V
